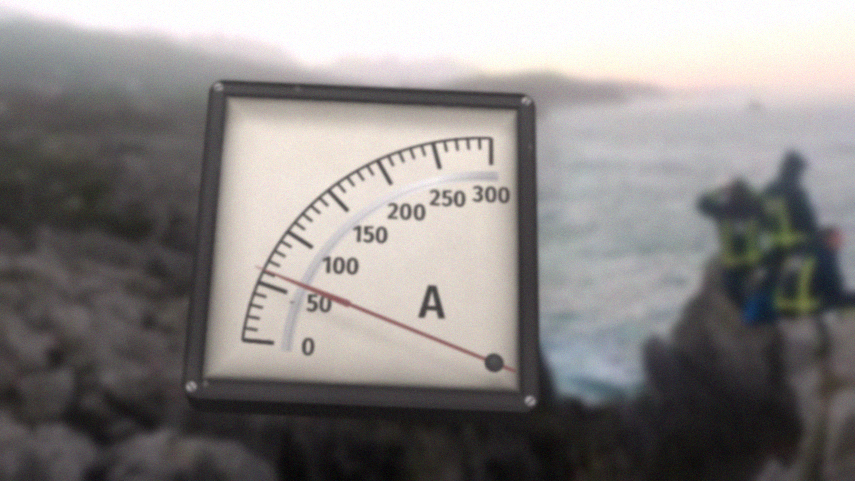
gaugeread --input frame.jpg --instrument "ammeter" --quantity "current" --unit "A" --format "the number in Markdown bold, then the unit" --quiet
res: **60** A
